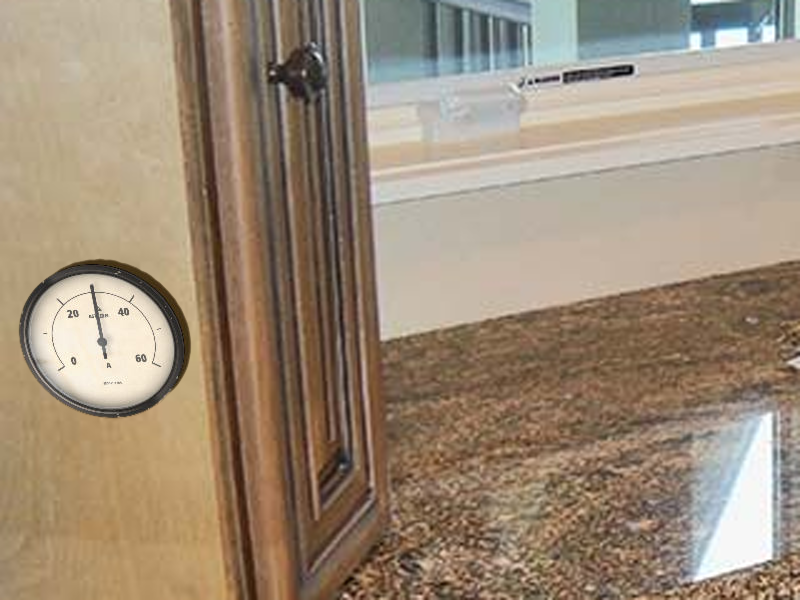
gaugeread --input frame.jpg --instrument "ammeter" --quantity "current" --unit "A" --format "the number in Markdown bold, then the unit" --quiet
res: **30** A
